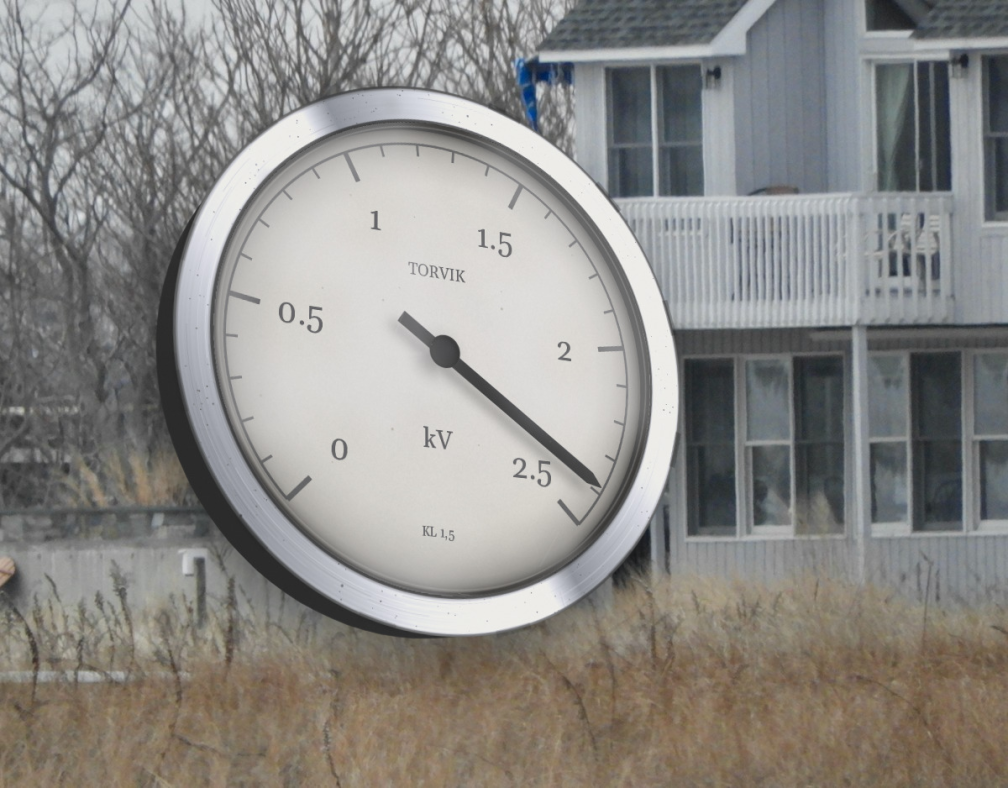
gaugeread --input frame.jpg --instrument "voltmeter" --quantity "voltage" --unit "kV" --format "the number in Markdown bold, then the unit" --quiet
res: **2.4** kV
